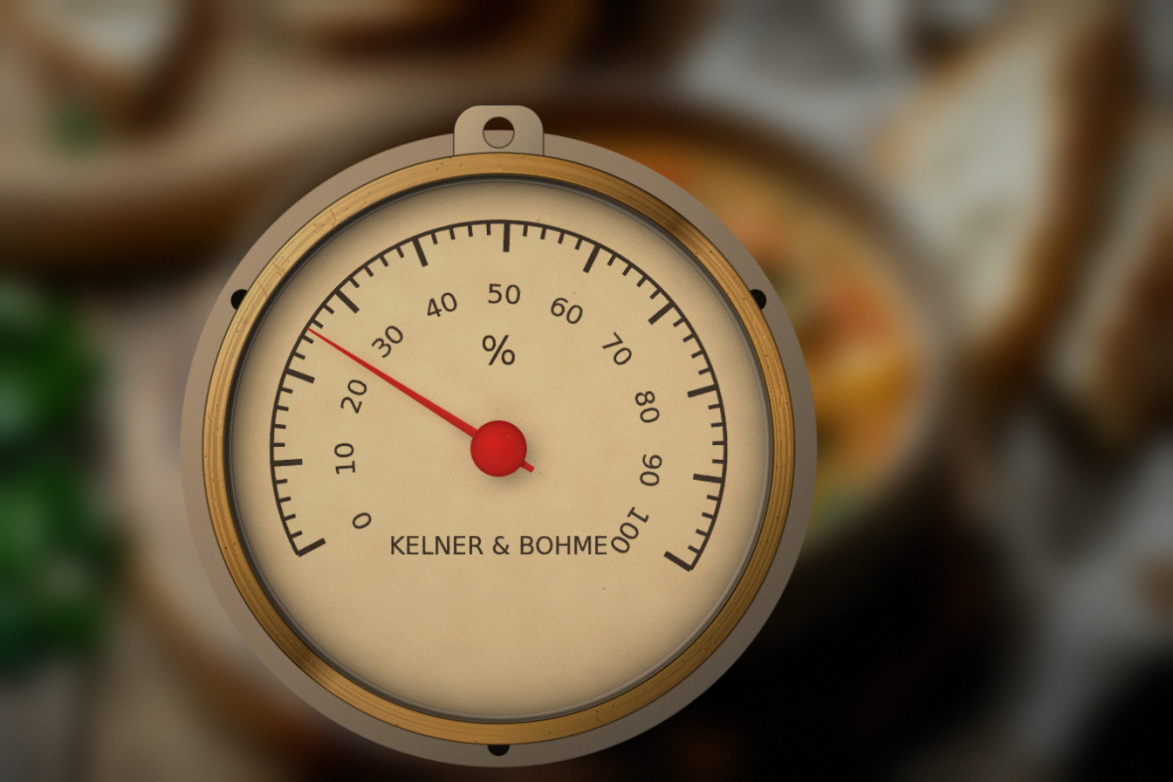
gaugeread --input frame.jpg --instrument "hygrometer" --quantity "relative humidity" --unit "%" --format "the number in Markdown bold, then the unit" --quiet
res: **25** %
